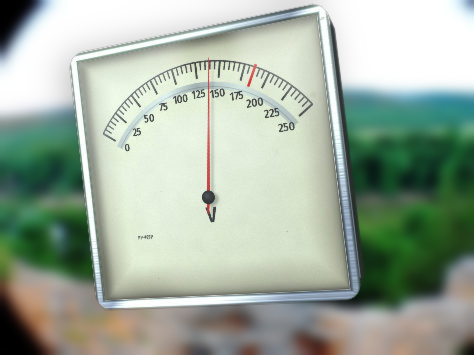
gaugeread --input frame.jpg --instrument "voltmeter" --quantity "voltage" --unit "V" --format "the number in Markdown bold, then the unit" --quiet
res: **140** V
